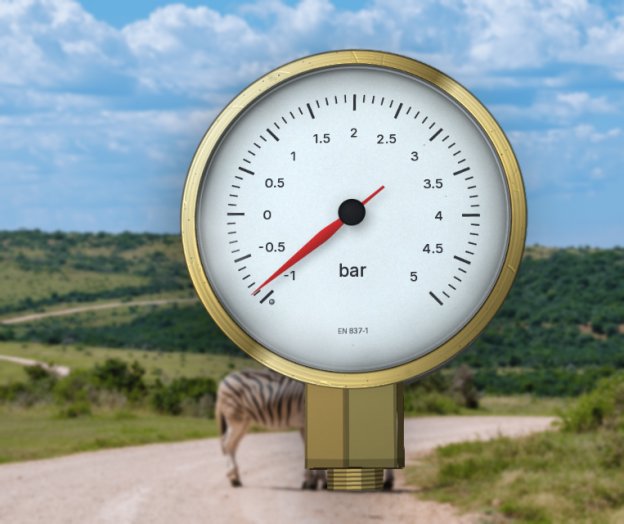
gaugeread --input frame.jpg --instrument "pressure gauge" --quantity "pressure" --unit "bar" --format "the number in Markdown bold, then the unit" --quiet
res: **-0.9** bar
